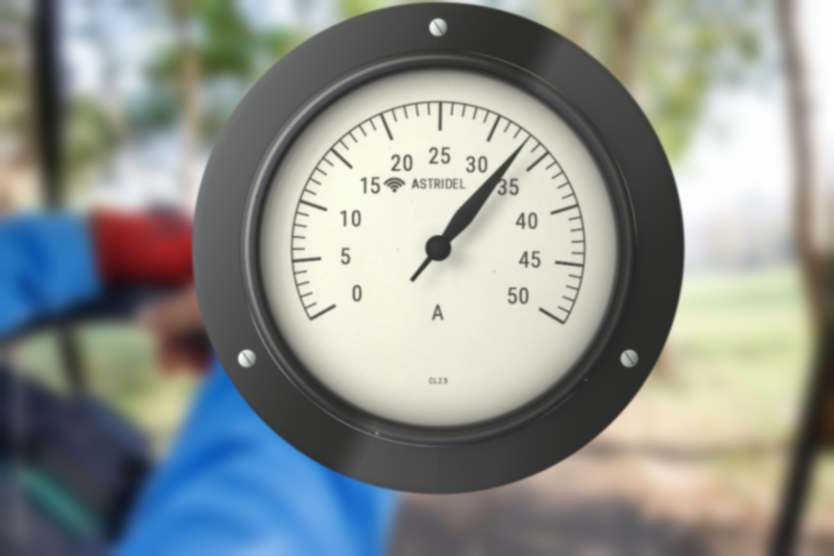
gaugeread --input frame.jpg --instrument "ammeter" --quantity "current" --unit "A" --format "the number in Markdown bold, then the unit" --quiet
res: **33** A
